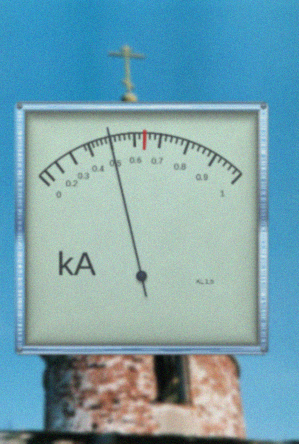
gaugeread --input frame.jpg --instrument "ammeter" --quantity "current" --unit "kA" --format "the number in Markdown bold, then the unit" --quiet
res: **0.5** kA
